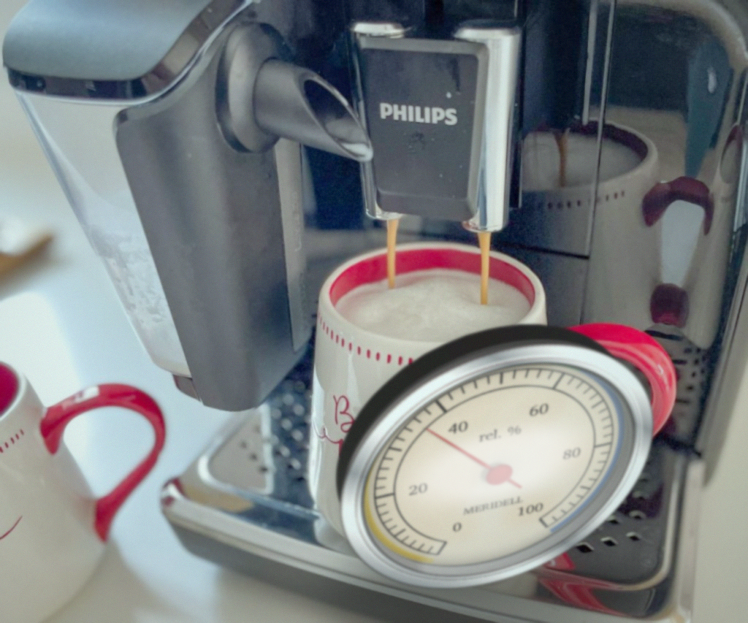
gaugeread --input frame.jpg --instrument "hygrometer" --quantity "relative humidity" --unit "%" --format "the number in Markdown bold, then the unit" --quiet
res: **36** %
